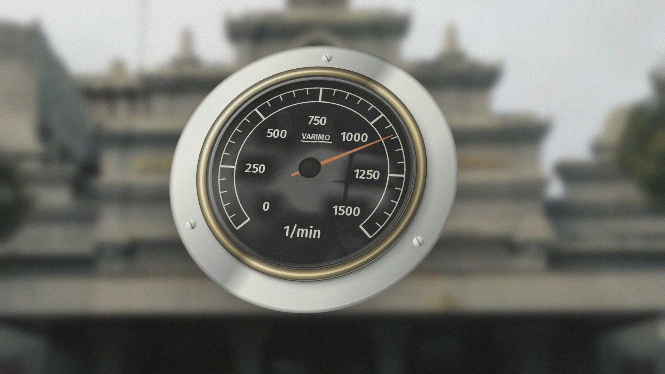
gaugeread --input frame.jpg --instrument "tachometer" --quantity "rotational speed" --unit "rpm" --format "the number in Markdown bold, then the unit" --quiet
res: **1100** rpm
